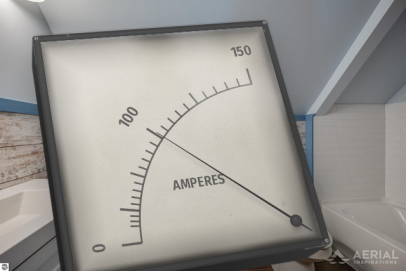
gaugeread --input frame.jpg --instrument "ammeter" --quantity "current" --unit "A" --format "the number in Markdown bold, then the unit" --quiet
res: **100** A
